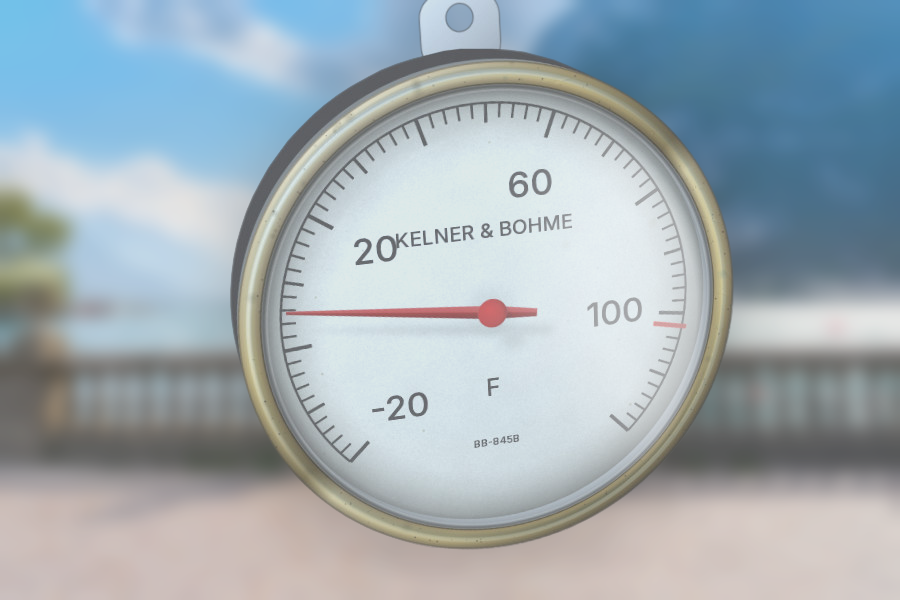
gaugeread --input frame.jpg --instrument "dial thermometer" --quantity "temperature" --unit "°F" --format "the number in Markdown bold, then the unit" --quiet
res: **6** °F
